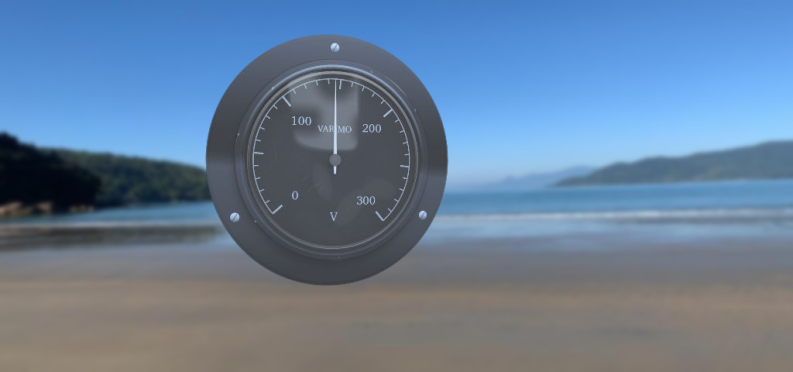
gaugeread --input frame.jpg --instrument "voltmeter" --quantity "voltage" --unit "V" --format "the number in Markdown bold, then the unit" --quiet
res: **145** V
